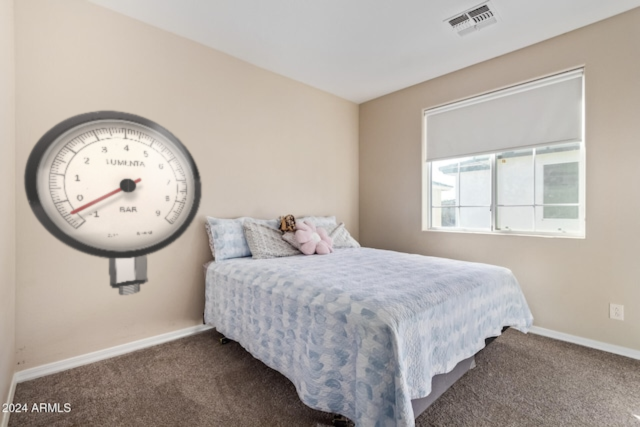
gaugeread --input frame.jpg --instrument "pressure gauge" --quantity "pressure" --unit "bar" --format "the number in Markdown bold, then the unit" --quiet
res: **-0.5** bar
